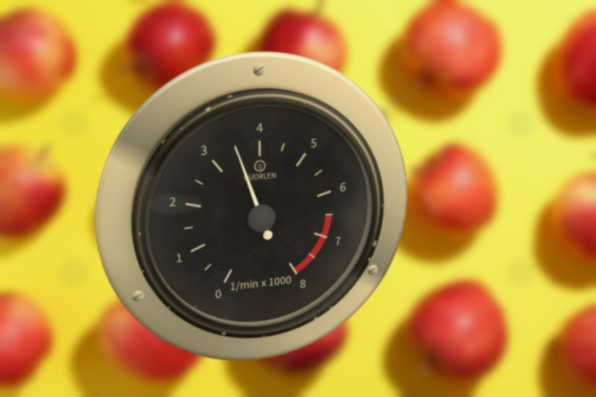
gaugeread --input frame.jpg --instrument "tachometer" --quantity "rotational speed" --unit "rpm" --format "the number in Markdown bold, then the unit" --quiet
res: **3500** rpm
